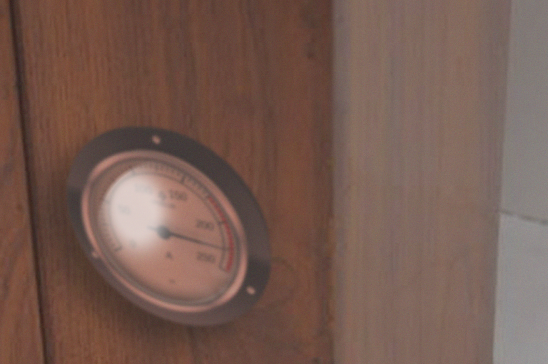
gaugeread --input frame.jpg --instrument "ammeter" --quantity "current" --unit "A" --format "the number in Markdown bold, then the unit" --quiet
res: **225** A
